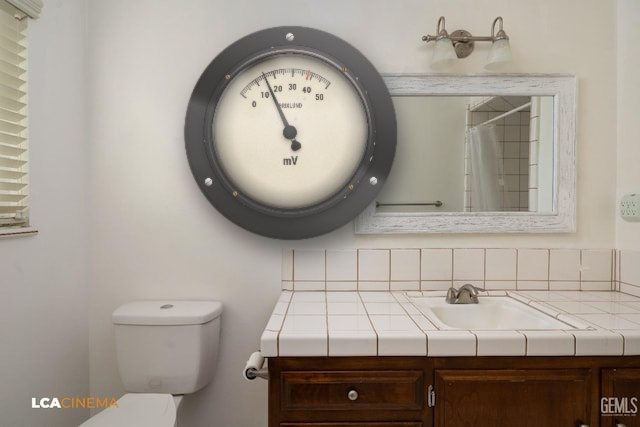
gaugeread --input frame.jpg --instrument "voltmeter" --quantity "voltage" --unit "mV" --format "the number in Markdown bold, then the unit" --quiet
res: **15** mV
